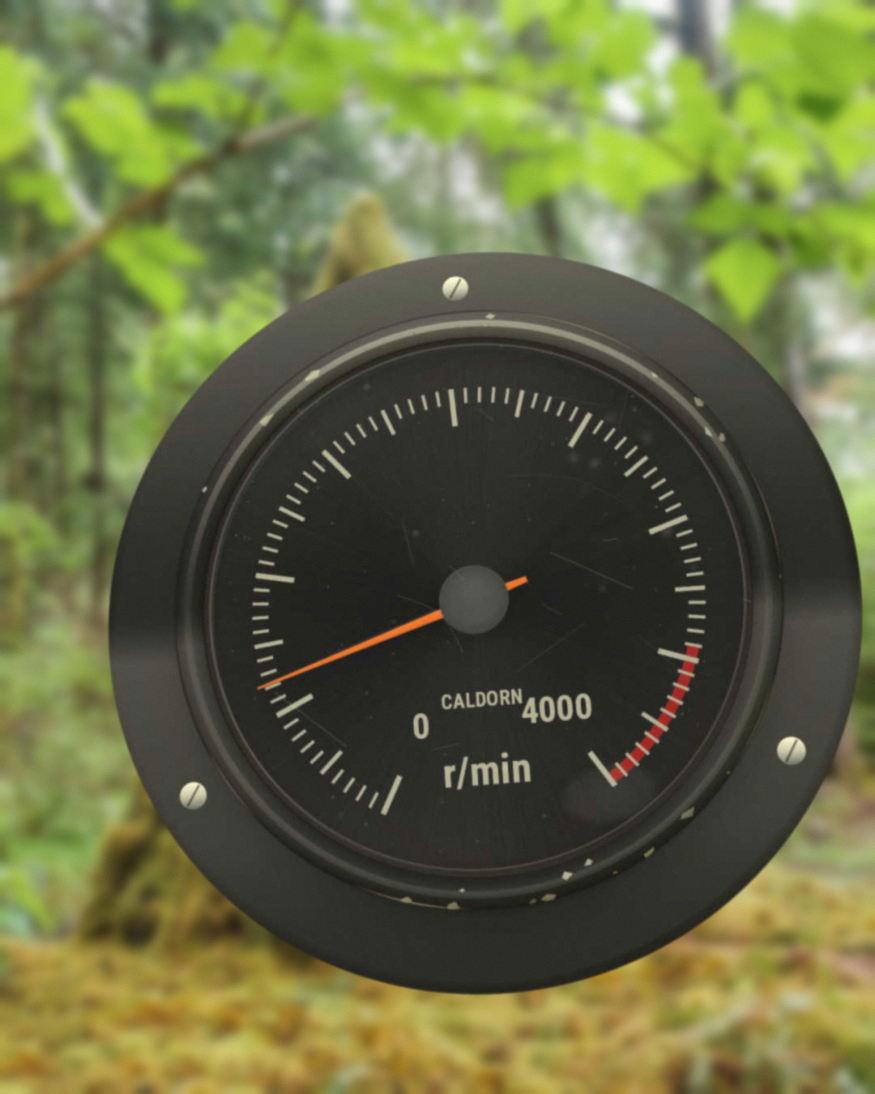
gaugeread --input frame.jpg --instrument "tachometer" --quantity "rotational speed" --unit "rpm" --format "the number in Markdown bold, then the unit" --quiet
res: **600** rpm
